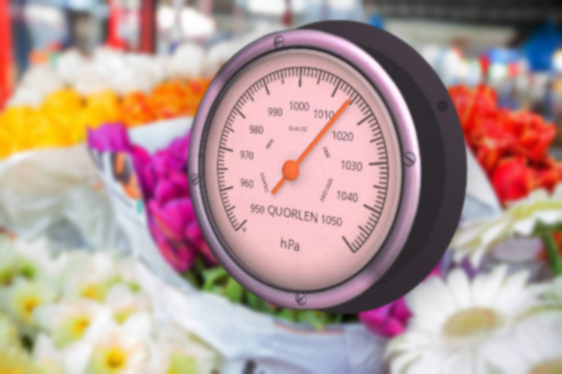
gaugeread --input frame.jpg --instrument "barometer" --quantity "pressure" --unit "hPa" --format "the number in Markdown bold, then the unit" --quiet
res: **1015** hPa
